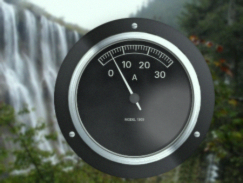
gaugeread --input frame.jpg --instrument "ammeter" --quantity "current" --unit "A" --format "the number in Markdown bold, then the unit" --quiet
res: **5** A
